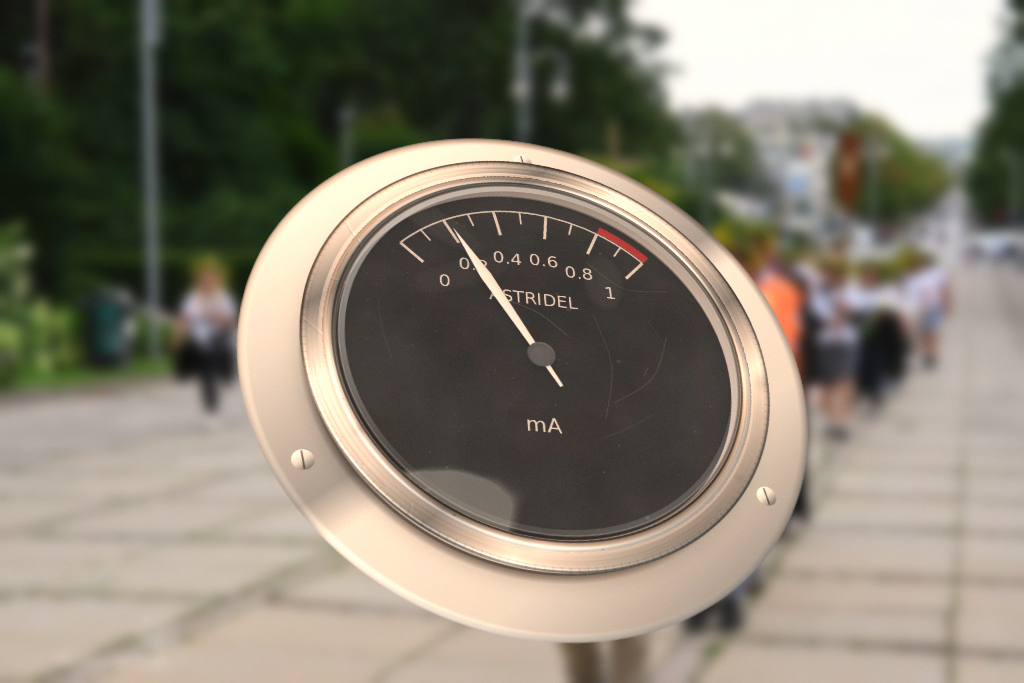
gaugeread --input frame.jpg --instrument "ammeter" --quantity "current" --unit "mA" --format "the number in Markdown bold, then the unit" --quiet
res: **0.2** mA
